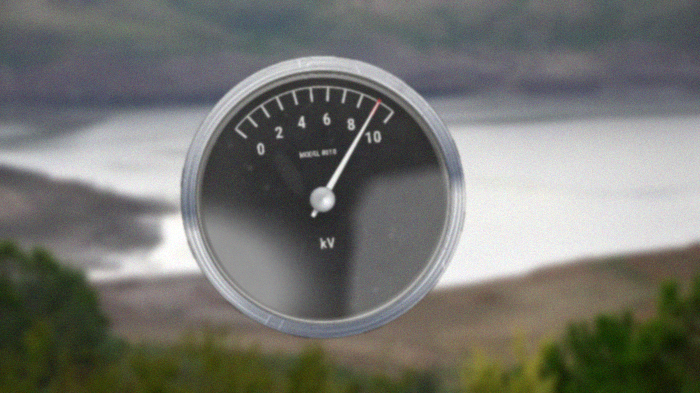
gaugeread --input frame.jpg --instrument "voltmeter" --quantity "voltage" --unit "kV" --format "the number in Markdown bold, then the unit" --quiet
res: **9** kV
